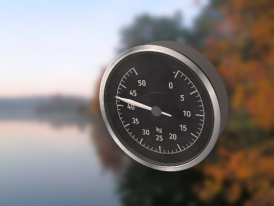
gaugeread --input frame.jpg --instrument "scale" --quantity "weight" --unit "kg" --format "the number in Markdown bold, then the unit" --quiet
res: **42** kg
